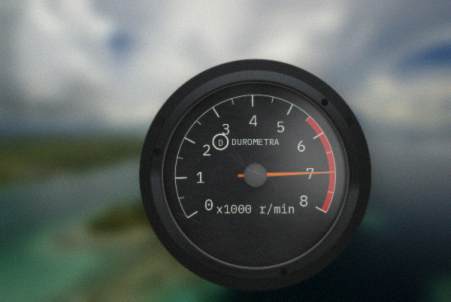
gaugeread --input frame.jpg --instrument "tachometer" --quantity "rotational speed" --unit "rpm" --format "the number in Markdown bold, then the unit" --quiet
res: **7000** rpm
